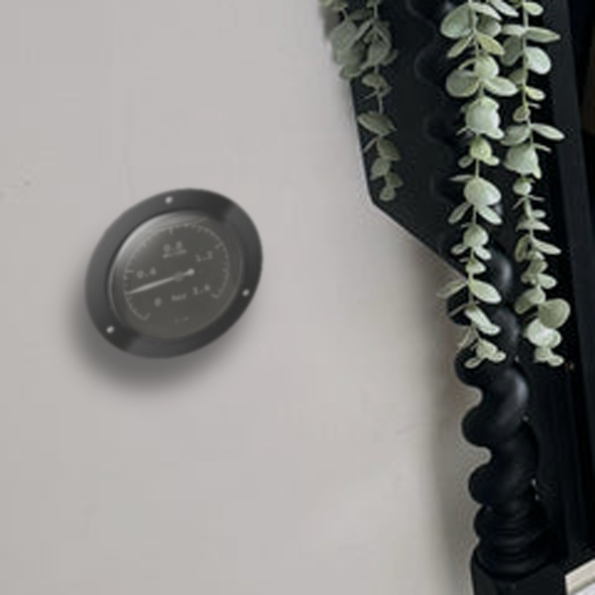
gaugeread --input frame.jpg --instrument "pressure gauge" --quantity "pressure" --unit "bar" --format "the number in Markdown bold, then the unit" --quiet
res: **0.25** bar
